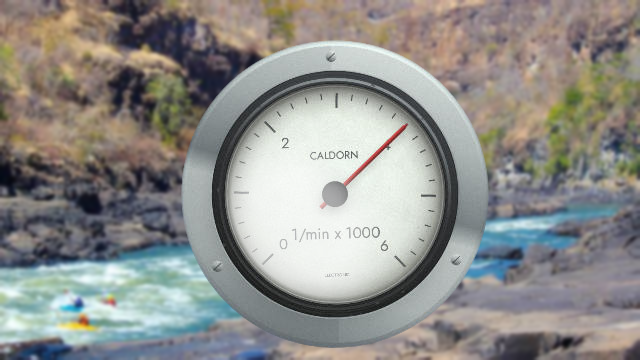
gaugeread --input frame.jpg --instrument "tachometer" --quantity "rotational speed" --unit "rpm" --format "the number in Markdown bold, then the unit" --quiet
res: **4000** rpm
